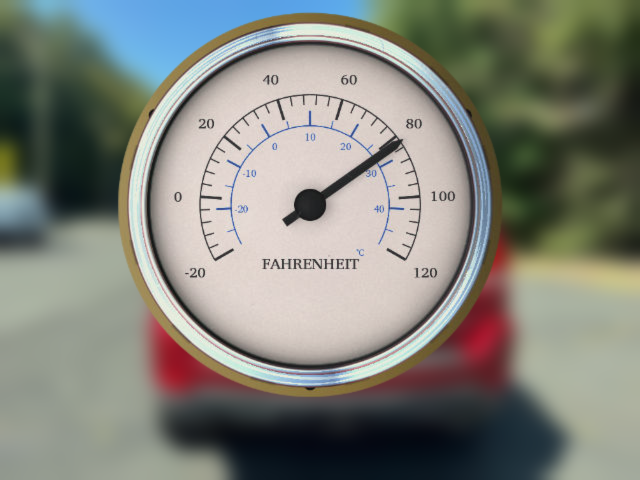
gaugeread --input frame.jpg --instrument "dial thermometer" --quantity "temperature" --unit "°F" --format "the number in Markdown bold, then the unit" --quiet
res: **82** °F
